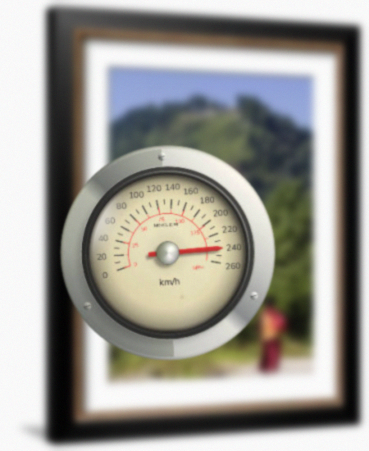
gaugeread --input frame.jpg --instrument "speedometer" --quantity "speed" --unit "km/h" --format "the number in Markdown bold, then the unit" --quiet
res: **240** km/h
